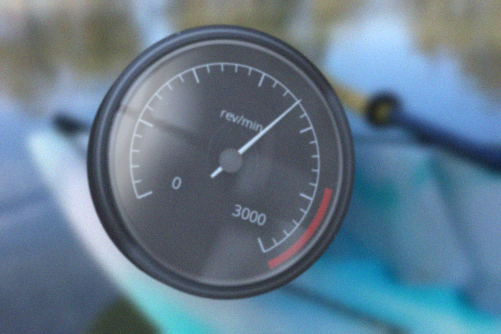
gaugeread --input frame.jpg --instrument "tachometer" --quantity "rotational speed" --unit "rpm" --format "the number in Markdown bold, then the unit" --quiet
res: **1800** rpm
